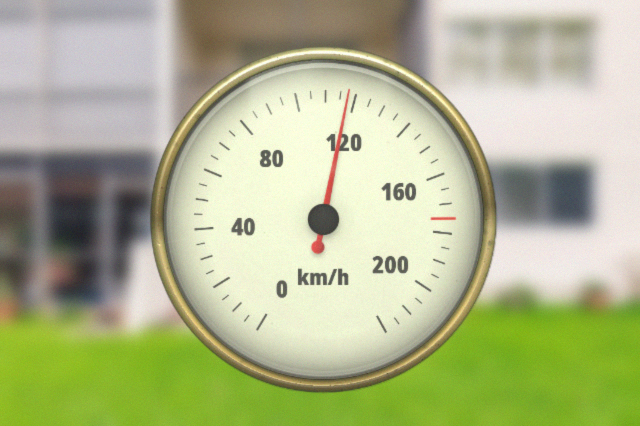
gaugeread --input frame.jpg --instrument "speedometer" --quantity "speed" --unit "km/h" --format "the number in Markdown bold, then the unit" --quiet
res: **117.5** km/h
